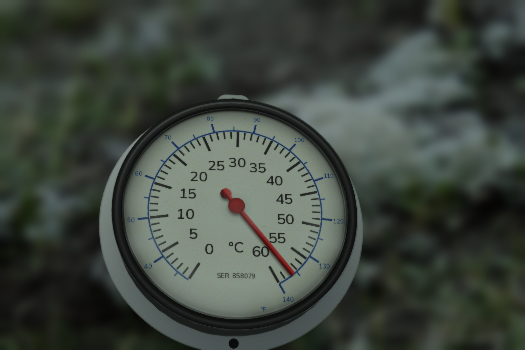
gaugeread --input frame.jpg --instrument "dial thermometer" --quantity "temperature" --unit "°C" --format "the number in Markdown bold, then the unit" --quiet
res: **58** °C
